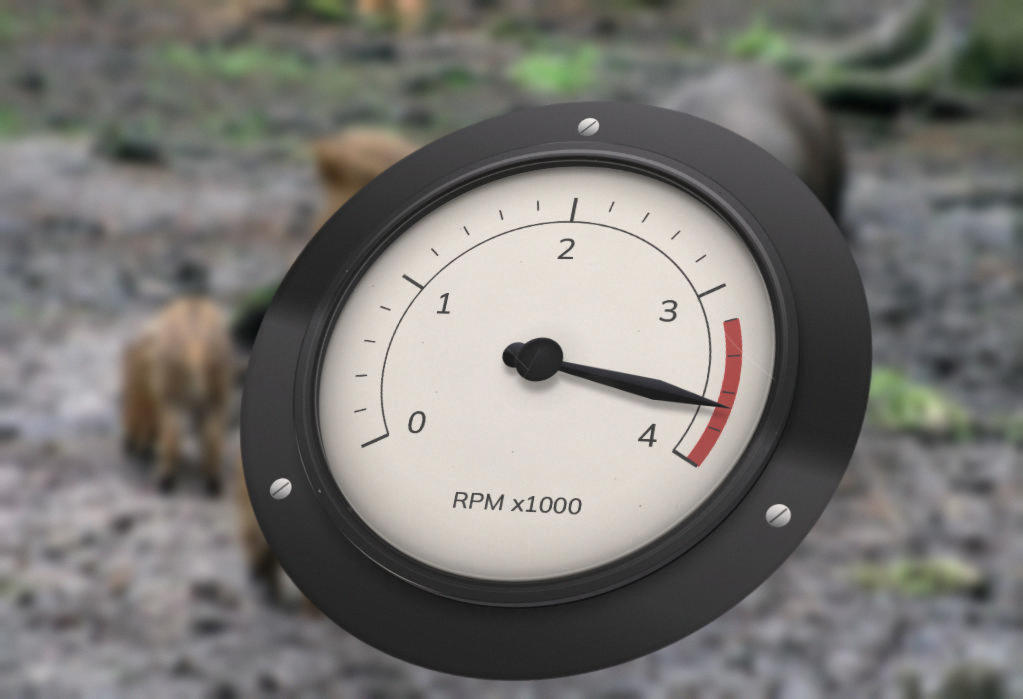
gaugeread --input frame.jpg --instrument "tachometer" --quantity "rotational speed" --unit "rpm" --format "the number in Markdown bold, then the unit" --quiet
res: **3700** rpm
